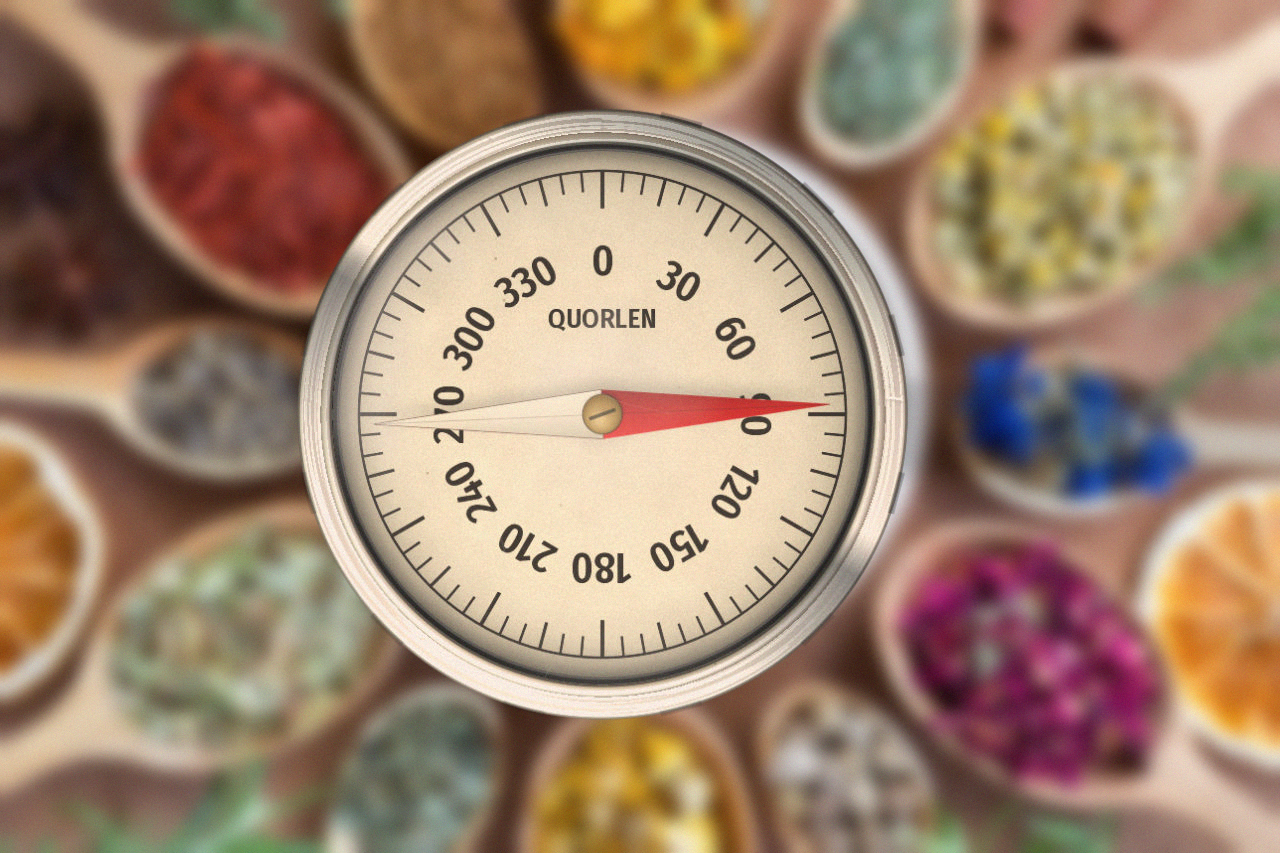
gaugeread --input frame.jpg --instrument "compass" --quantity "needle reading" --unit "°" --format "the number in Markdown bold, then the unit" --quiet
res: **87.5** °
